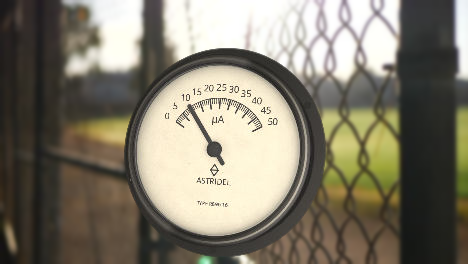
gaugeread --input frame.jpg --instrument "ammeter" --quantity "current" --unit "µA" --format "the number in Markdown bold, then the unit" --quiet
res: **10** µA
